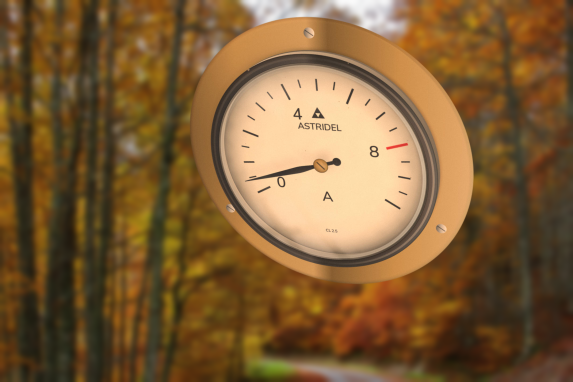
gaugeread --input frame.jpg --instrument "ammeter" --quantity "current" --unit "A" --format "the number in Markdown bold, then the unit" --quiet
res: **0.5** A
